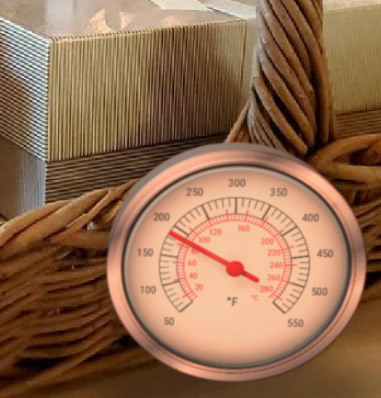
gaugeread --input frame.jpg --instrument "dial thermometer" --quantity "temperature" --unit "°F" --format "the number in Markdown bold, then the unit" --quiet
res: **190** °F
